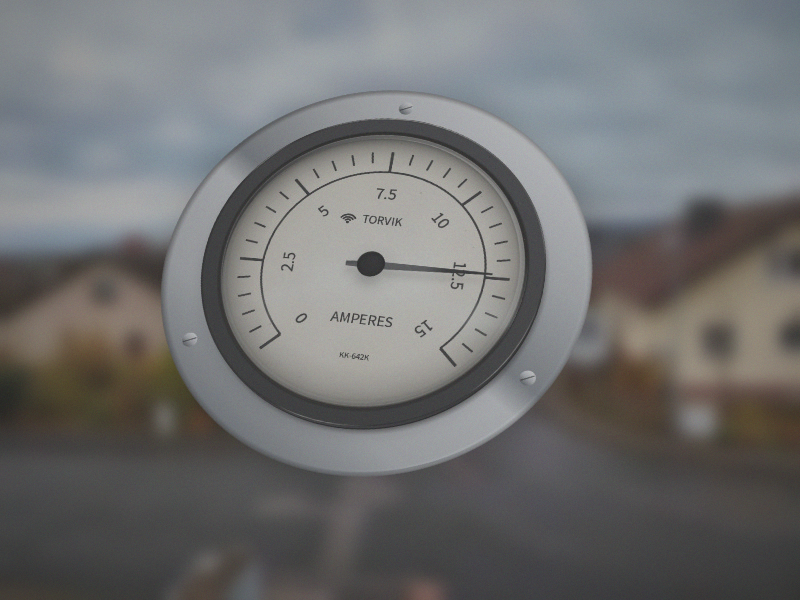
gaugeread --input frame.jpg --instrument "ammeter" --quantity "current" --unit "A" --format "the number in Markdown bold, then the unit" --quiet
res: **12.5** A
